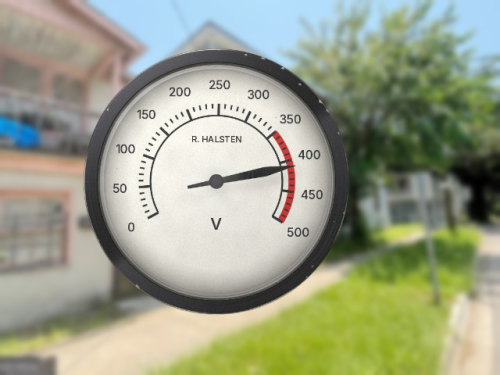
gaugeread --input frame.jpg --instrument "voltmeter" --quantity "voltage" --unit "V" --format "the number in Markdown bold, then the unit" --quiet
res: **410** V
